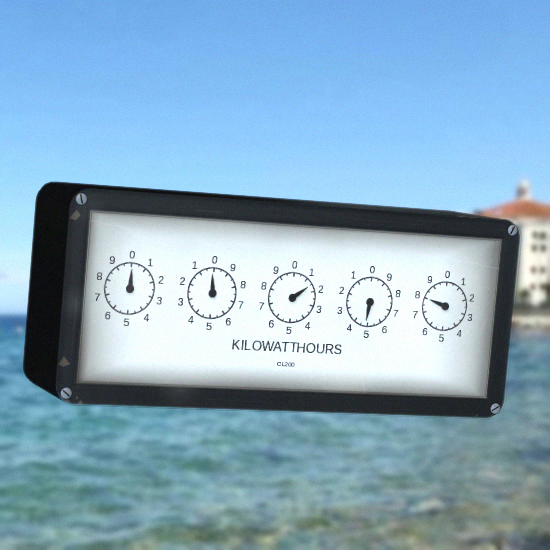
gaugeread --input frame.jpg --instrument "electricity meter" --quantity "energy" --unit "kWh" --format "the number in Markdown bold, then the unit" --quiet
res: **148** kWh
